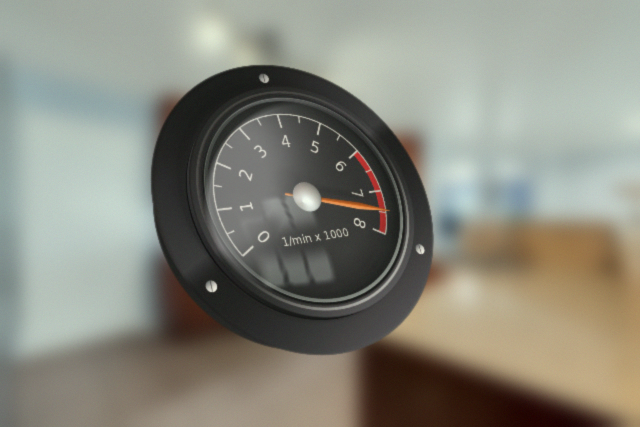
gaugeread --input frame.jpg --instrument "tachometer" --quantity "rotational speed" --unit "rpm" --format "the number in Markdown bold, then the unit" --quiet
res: **7500** rpm
